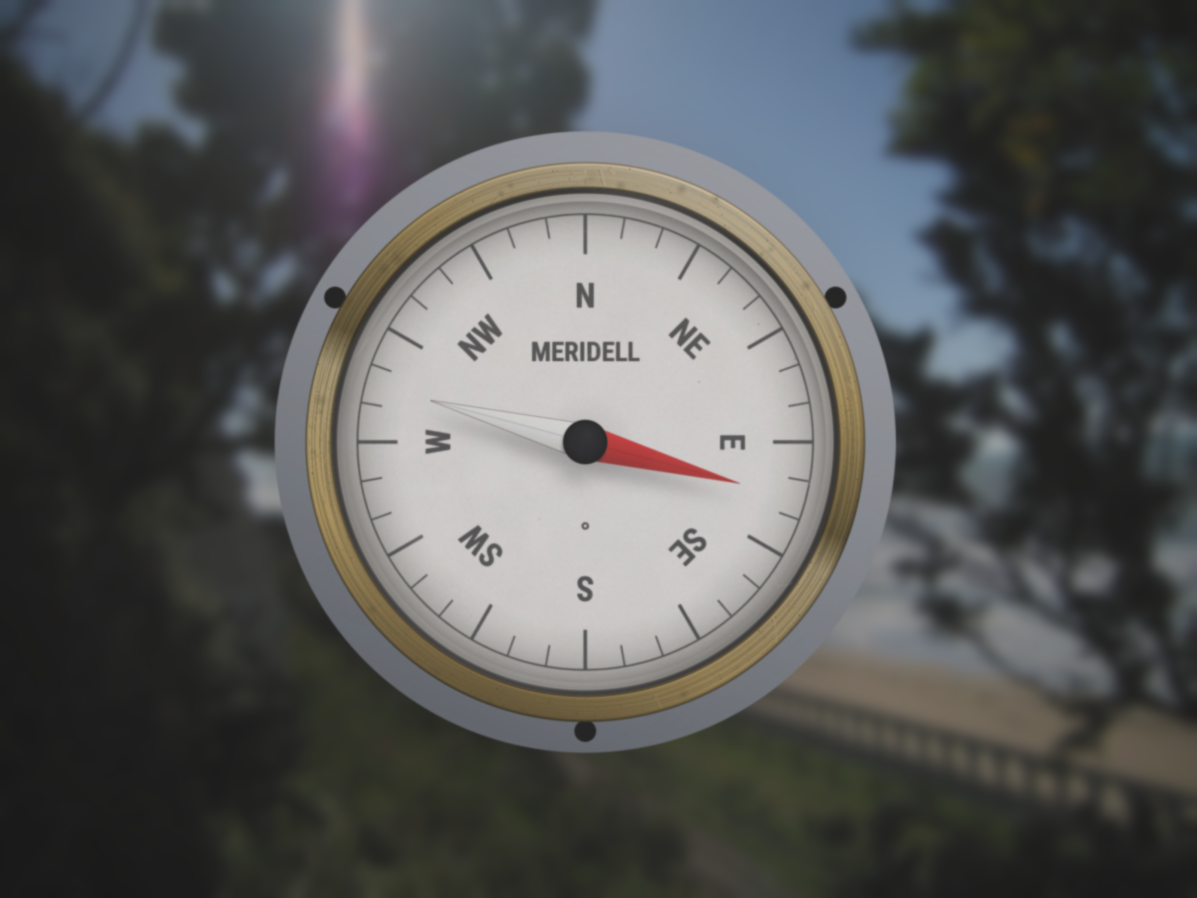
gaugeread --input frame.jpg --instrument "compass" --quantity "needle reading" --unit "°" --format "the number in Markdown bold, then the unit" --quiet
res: **105** °
